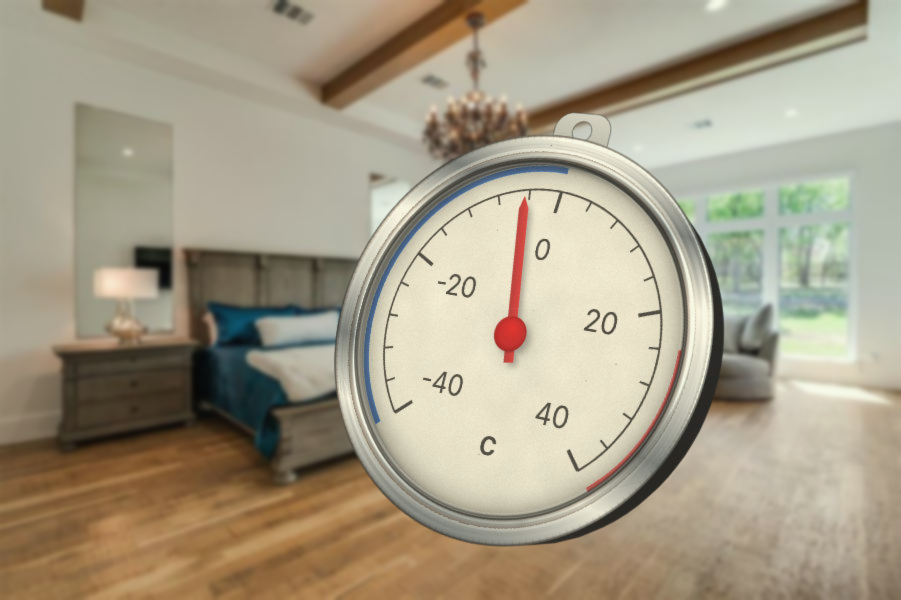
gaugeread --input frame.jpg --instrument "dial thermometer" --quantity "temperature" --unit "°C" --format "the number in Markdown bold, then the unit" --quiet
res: **-4** °C
